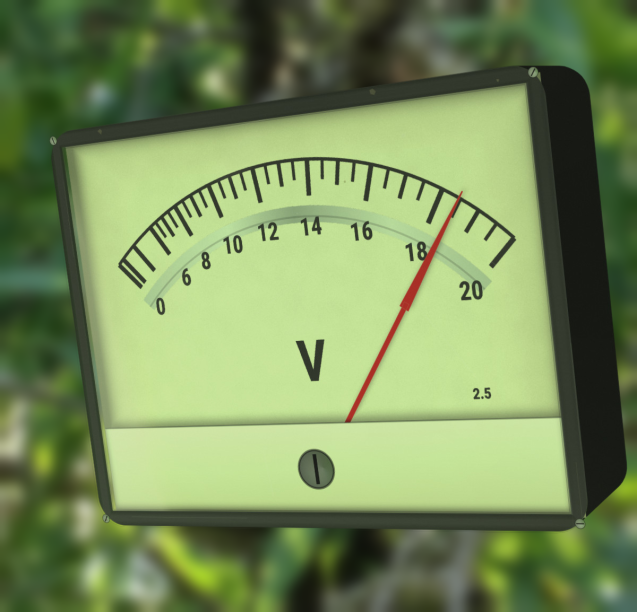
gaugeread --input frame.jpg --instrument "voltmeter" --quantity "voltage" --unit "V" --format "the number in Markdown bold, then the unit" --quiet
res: **18.5** V
